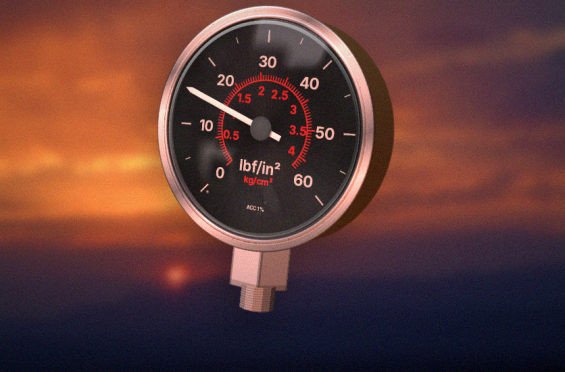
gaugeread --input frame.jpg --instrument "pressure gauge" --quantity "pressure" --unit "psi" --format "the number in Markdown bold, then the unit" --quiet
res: **15** psi
